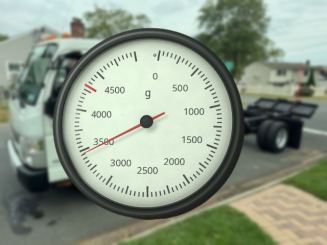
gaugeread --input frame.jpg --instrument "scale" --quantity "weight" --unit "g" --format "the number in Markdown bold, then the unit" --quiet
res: **3450** g
